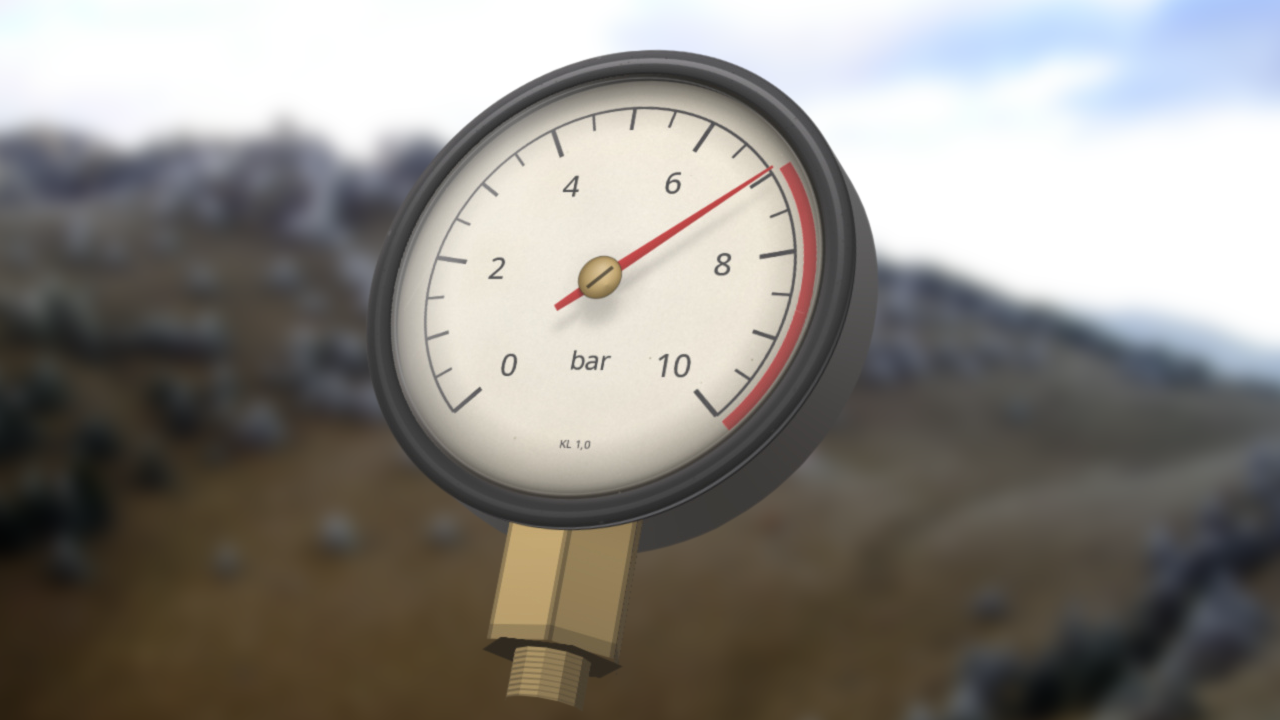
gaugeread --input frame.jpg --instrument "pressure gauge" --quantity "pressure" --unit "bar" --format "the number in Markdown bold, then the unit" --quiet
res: **7** bar
